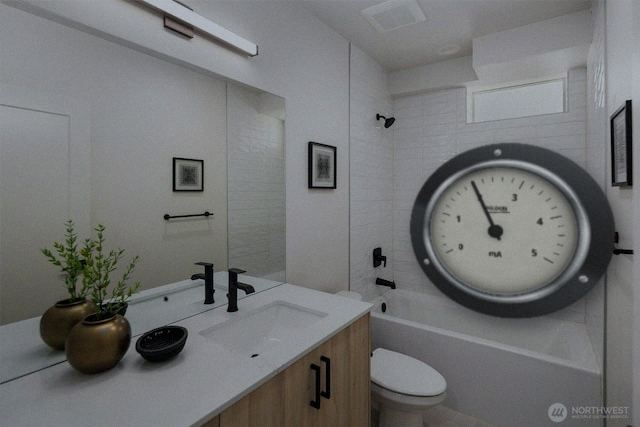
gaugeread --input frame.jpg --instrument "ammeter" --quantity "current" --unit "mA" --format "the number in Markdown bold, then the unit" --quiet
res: **2** mA
